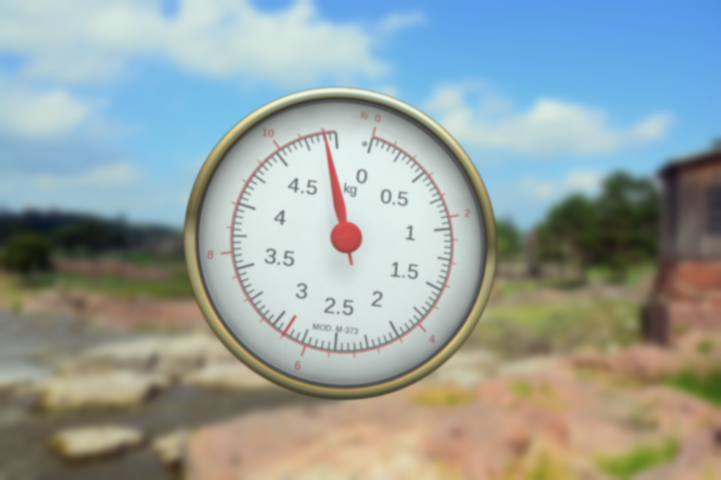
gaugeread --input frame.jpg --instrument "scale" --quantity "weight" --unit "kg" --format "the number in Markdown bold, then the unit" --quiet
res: **4.9** kg
